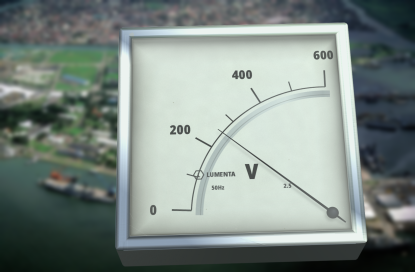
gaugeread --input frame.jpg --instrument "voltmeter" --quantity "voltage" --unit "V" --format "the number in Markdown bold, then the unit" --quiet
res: **250** V
